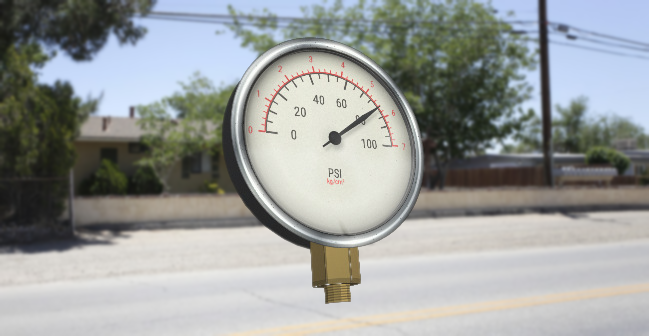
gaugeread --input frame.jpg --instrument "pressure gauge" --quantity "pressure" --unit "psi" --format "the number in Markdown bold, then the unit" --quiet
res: **80** psi
